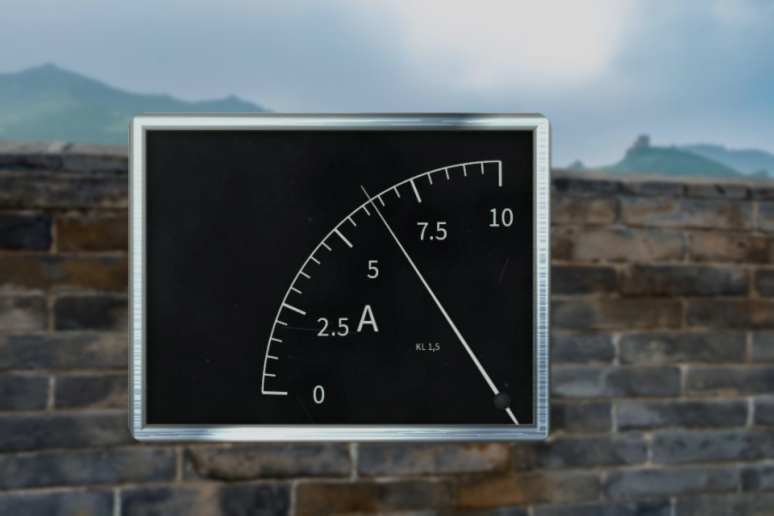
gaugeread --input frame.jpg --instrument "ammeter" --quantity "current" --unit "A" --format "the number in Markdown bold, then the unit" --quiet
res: **6.25** A
